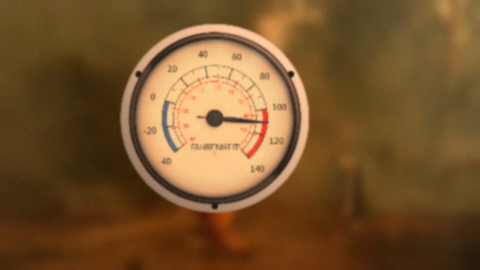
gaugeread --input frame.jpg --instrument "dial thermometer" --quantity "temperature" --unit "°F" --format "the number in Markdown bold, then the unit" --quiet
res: **110** °F
